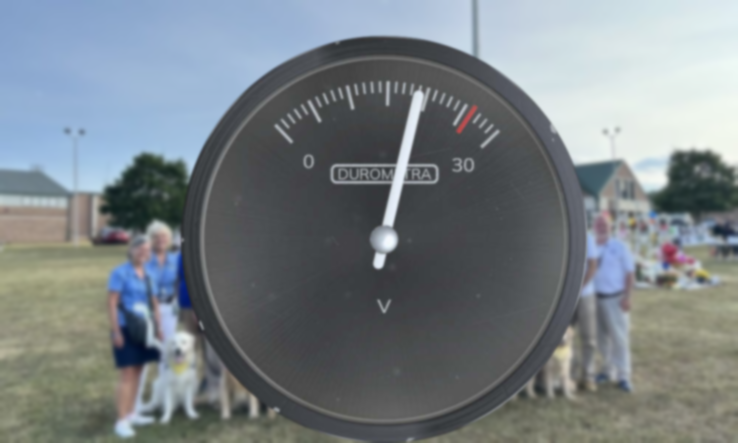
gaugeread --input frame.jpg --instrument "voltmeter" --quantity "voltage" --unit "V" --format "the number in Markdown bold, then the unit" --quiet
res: **19** V
